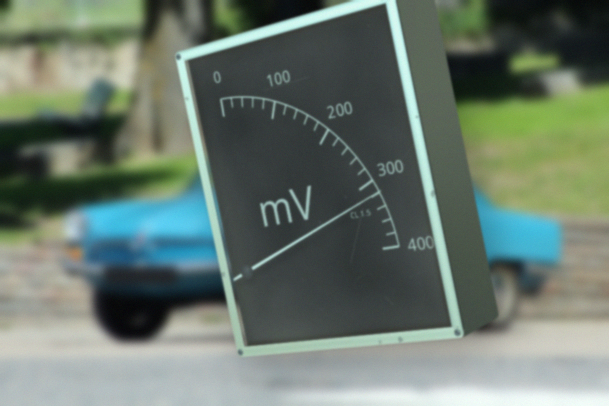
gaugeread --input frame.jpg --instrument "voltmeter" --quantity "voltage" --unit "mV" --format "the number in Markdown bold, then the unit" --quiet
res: **320** mV
